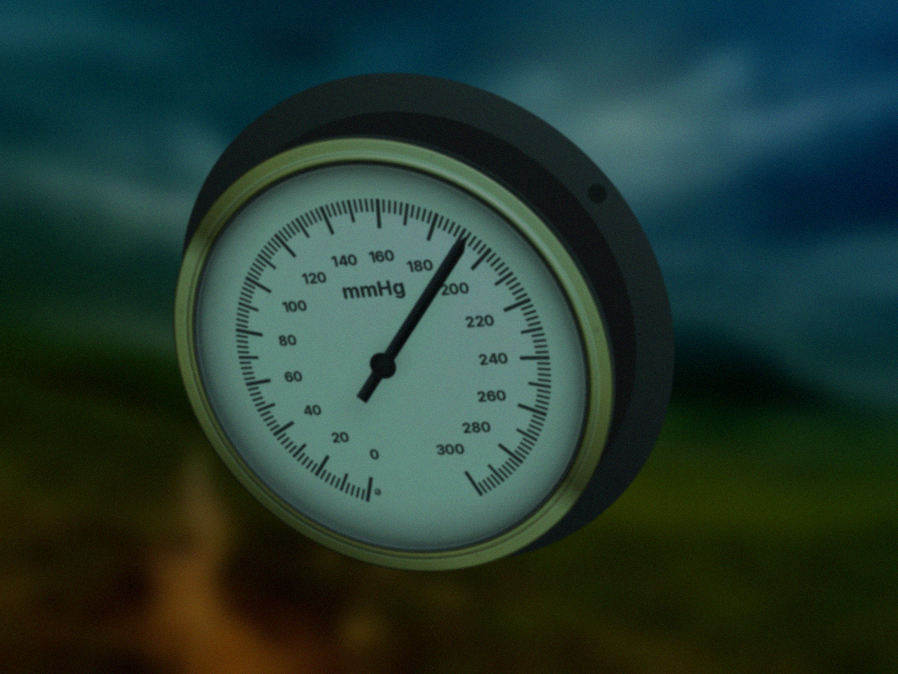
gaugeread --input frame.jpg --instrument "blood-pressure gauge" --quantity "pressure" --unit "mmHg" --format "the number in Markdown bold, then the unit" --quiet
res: **192** mmHg
